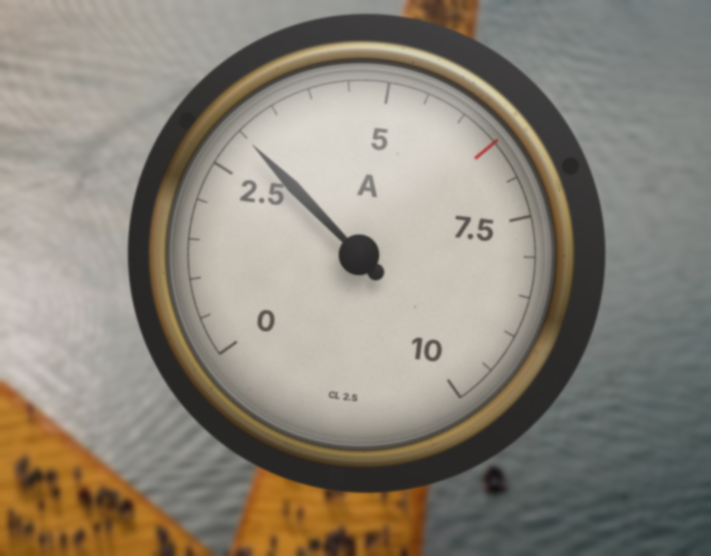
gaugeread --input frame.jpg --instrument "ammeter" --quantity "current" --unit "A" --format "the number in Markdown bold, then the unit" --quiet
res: **3** A
